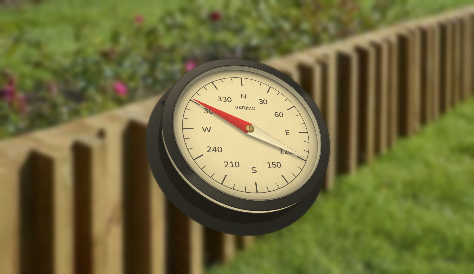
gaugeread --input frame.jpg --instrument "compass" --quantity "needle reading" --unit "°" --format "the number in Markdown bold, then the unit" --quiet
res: **300** °
